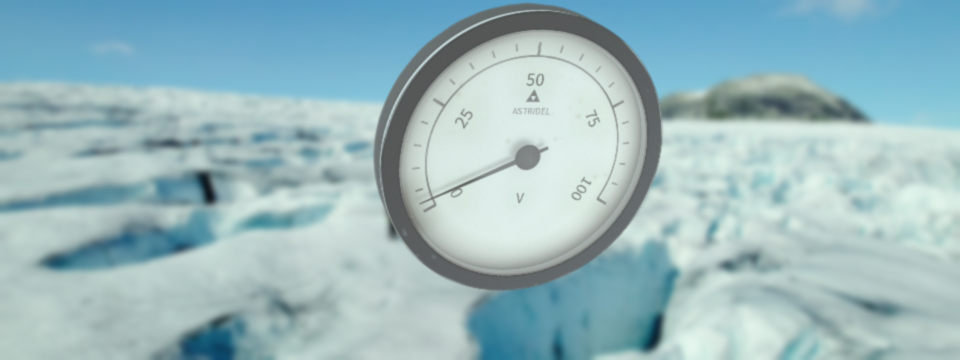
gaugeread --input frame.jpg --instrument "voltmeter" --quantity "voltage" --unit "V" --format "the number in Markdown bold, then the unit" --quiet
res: **2.5** V
